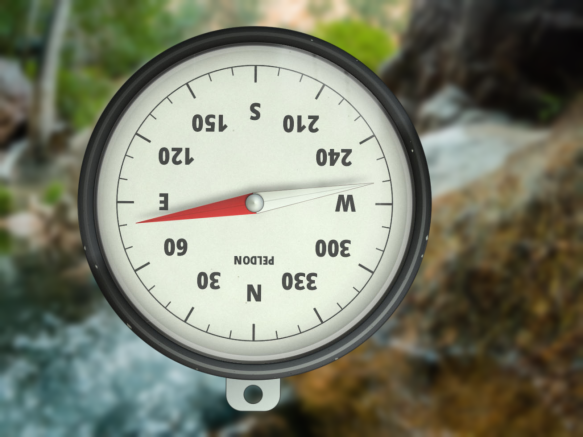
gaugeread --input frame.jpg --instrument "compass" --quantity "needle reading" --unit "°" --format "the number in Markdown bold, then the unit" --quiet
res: **80** °
